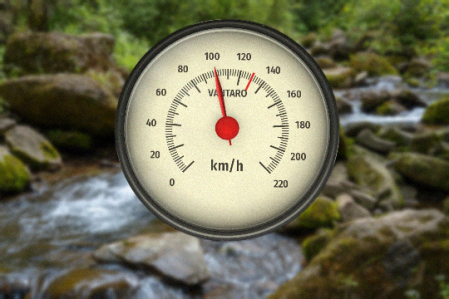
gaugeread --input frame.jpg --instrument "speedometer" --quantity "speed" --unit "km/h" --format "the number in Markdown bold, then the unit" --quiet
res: **100** km/h
